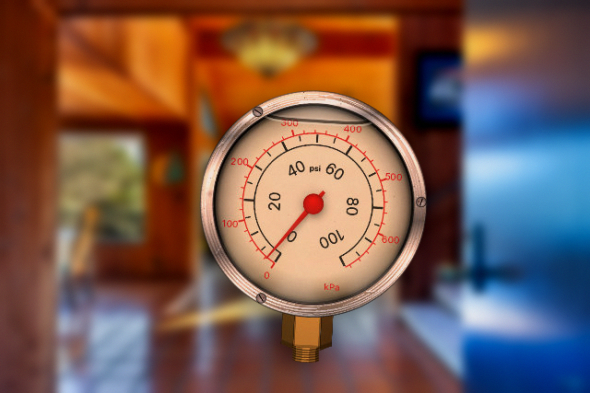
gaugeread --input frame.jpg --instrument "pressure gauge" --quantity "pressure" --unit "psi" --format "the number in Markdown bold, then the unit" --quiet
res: **2.5** psi
